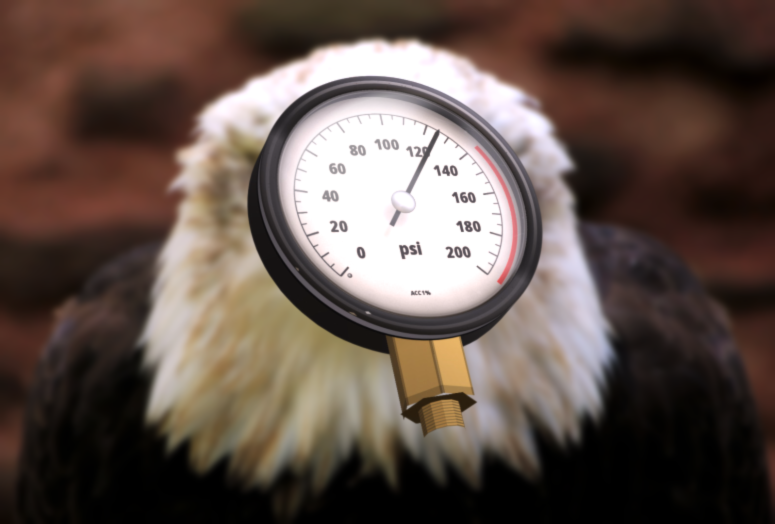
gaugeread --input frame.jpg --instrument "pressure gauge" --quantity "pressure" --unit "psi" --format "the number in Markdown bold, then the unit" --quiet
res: **125** psi
